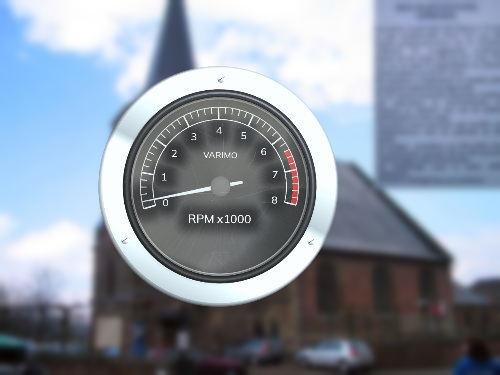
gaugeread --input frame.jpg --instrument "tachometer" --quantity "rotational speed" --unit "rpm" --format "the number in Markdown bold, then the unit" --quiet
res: **200** rpm
